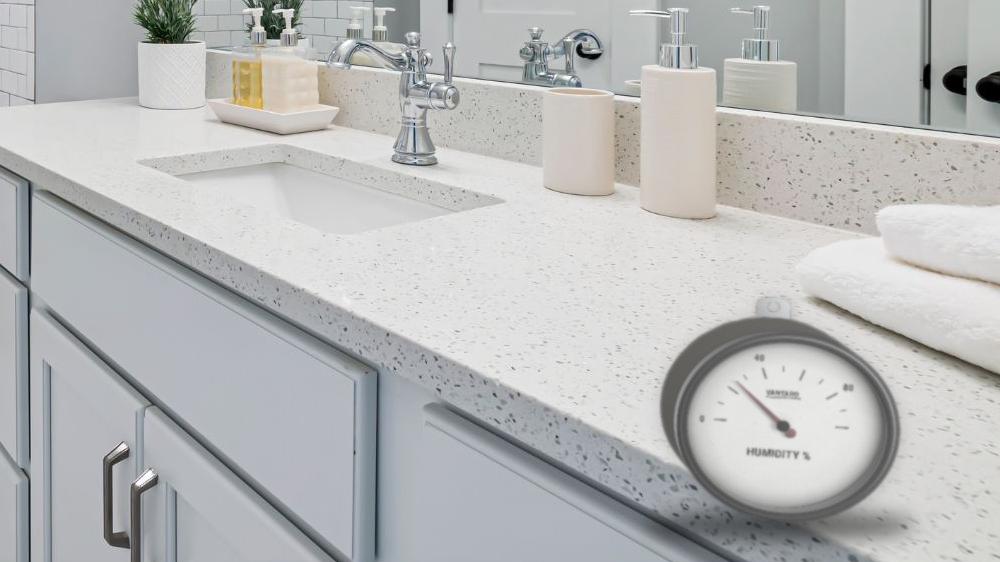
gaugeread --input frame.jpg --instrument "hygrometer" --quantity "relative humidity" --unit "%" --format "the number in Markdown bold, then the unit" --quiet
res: **25** %
